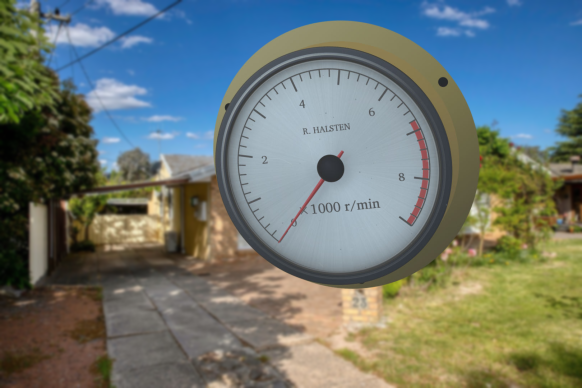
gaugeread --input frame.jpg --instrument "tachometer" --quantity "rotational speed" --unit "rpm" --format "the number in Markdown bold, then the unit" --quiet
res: **0** rpm
